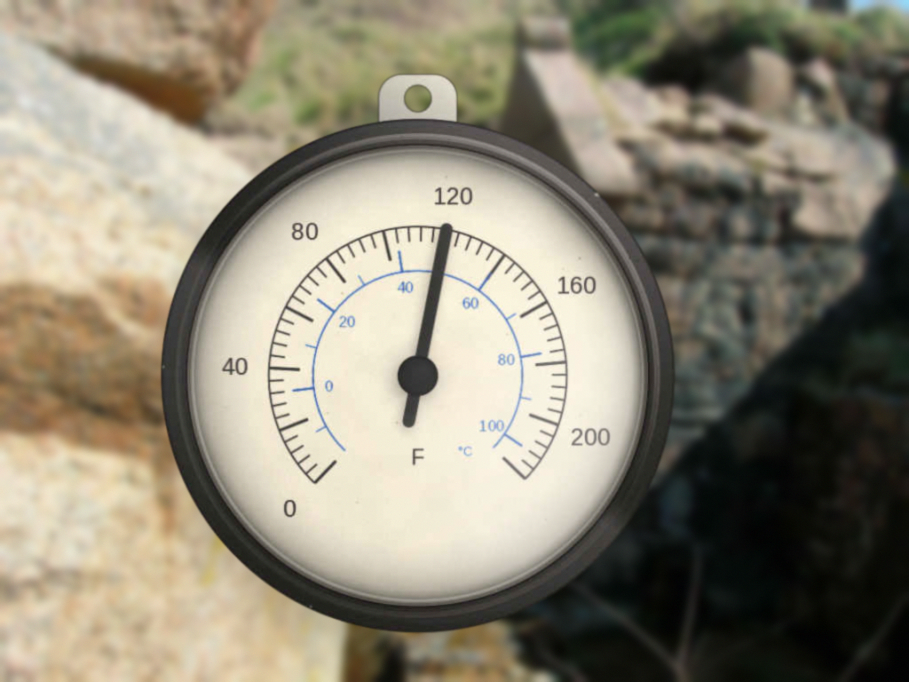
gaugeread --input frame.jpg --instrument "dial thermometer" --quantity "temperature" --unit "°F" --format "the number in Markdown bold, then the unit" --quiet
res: **120** °F
